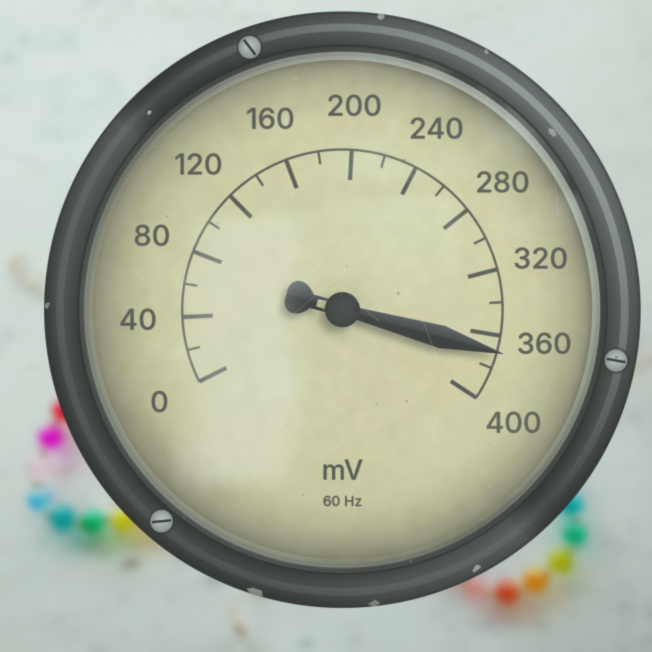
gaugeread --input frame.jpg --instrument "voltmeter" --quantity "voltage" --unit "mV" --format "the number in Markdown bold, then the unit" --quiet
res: **370** mV
